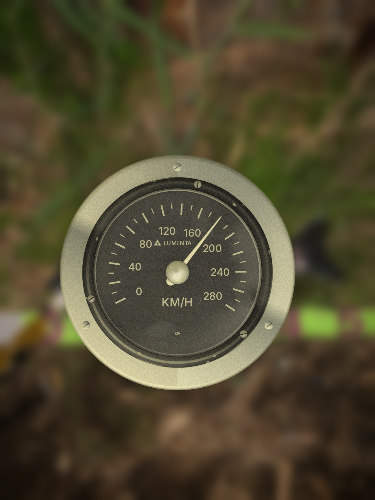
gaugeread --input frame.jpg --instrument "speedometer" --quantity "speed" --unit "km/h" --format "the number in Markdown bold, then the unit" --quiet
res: **180** km/h
